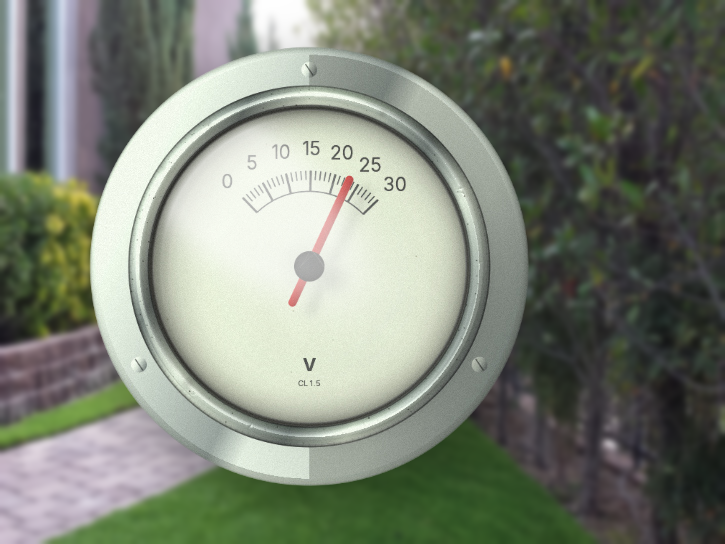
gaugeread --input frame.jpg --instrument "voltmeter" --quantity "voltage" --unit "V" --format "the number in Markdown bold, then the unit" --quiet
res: **23** V
